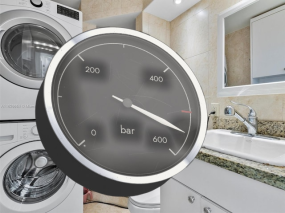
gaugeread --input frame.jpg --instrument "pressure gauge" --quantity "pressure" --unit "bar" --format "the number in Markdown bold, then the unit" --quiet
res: **550** bar
